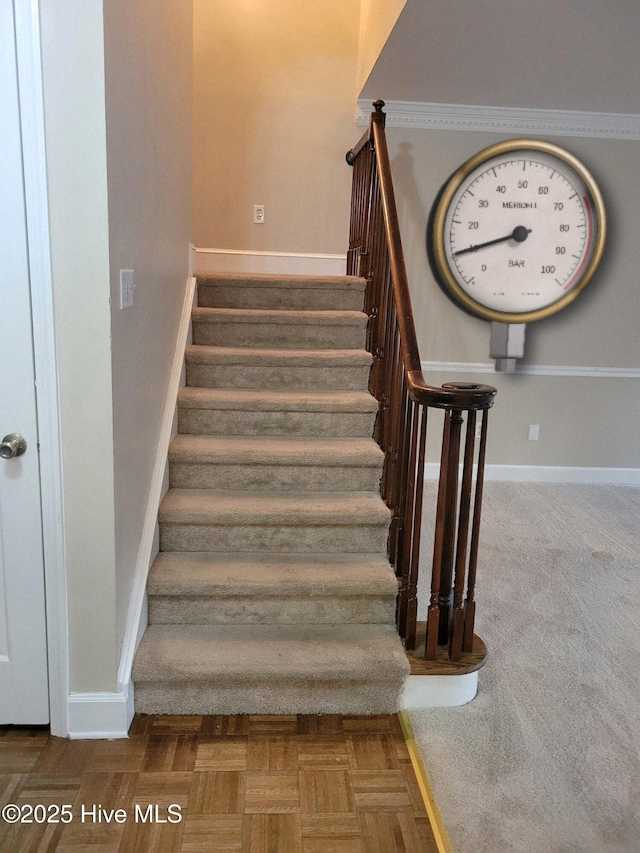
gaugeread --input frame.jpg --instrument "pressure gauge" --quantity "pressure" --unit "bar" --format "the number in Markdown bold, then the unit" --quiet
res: **10** bar
